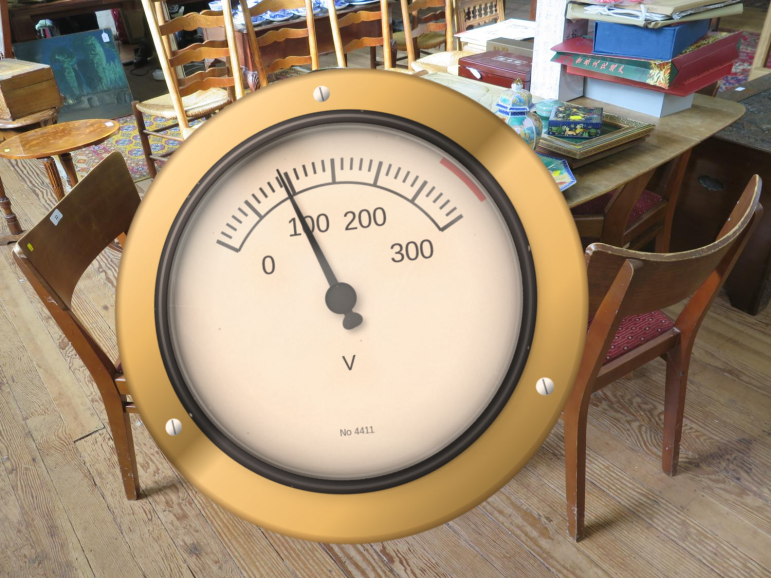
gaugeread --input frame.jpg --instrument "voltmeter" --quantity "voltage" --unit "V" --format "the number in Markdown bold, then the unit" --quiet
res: **95** V
